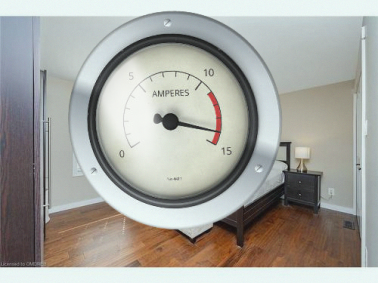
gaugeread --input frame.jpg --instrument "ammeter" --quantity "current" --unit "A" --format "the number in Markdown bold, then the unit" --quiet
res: **14** A
